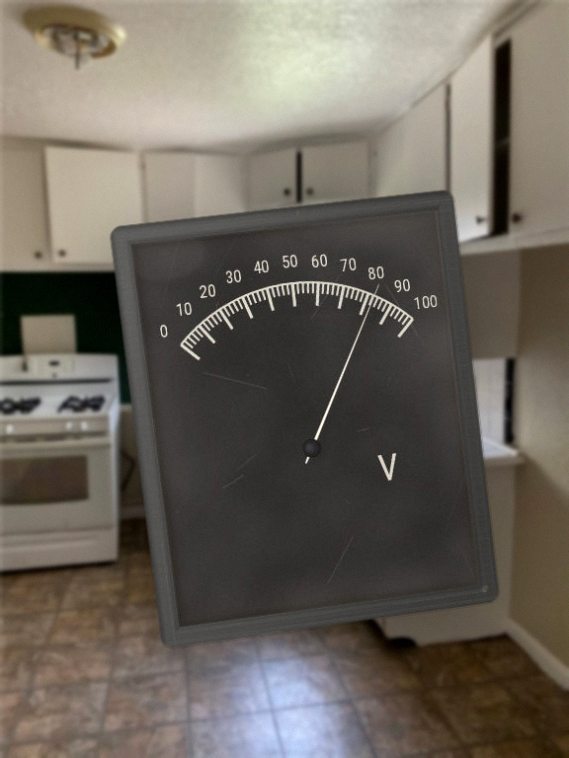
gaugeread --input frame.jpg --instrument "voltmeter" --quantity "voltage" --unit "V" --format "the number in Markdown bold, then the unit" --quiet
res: **82** V
